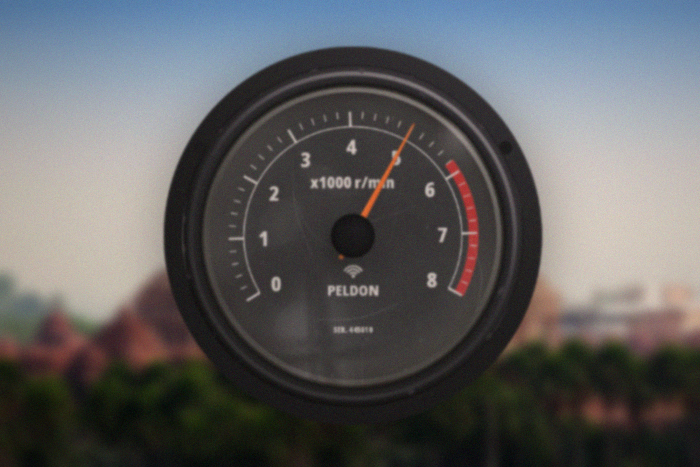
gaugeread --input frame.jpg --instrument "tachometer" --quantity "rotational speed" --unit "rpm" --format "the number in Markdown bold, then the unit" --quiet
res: **5000** rpm
